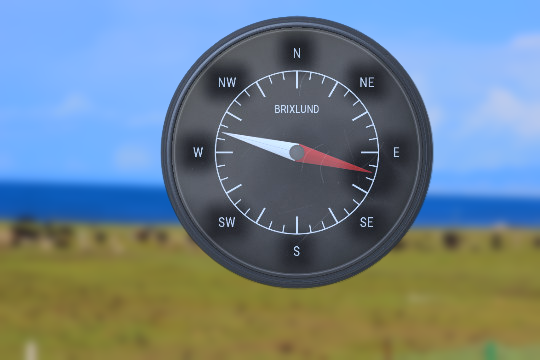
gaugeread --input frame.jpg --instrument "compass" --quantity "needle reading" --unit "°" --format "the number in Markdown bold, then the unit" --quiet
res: **105** °
